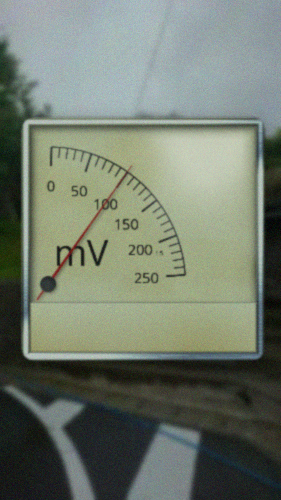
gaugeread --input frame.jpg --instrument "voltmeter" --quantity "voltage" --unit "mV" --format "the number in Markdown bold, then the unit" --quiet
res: **100** mV
